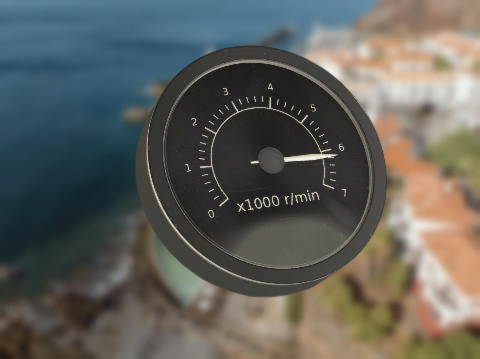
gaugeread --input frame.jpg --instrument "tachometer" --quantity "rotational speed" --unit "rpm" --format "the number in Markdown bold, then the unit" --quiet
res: **6200** rpm
